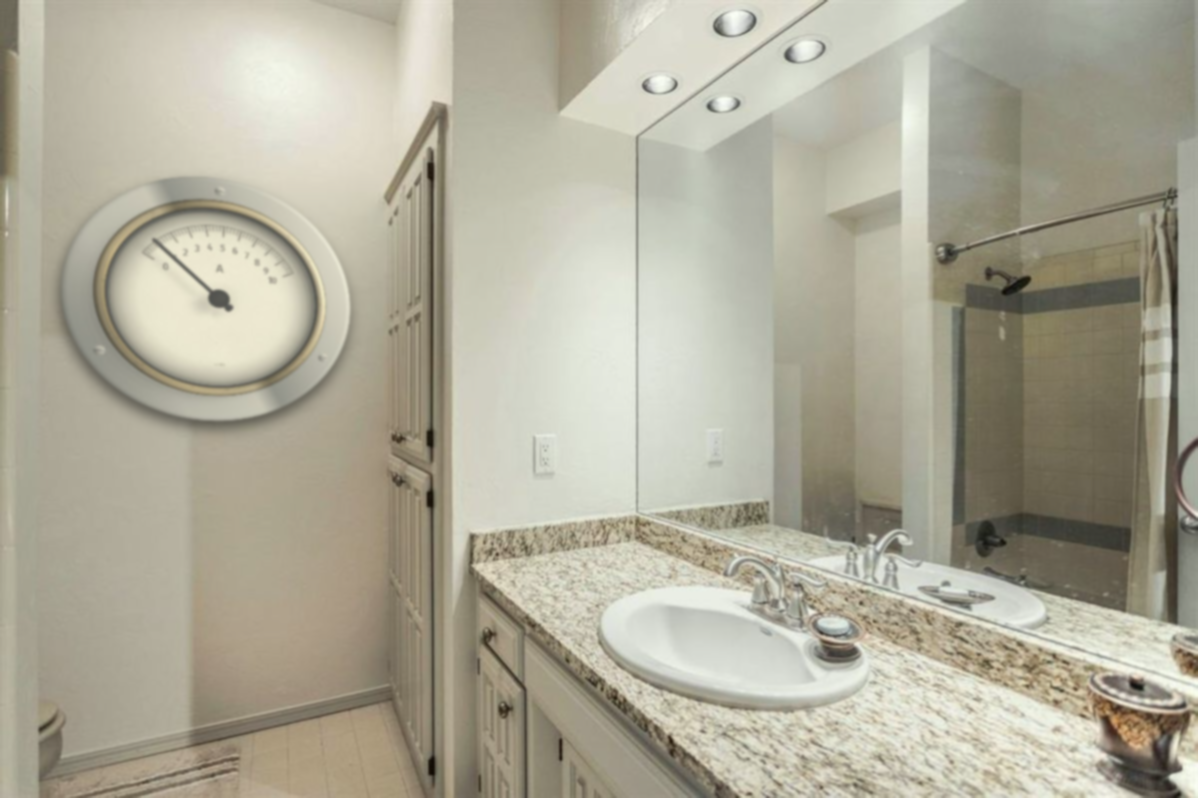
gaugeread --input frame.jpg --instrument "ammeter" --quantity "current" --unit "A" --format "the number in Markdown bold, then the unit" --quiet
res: **1** A
